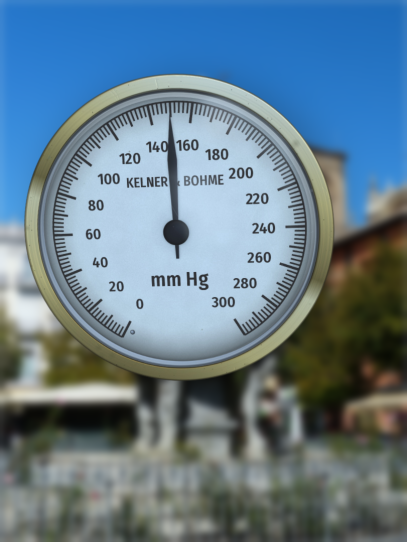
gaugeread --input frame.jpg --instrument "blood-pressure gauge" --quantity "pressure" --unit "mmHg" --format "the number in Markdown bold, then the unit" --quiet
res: **150** mmHg
